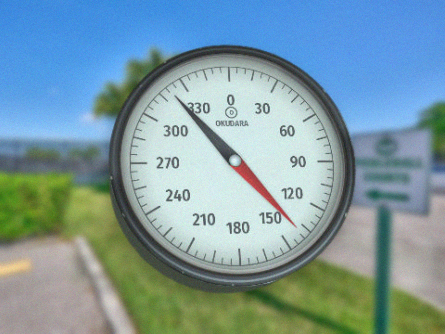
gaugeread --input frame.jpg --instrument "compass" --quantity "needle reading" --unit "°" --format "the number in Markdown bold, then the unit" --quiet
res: **140** °
